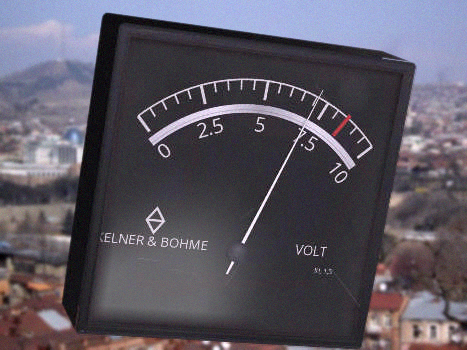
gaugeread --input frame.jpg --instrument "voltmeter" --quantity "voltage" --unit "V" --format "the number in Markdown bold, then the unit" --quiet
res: **7** V
